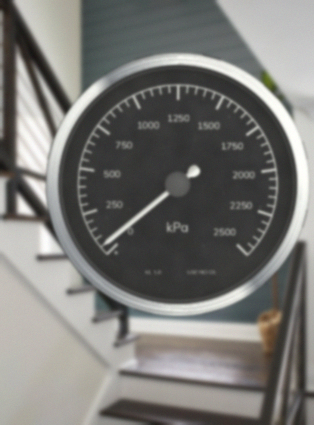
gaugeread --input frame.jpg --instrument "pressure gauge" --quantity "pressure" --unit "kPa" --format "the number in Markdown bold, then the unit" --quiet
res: **50** kPa
